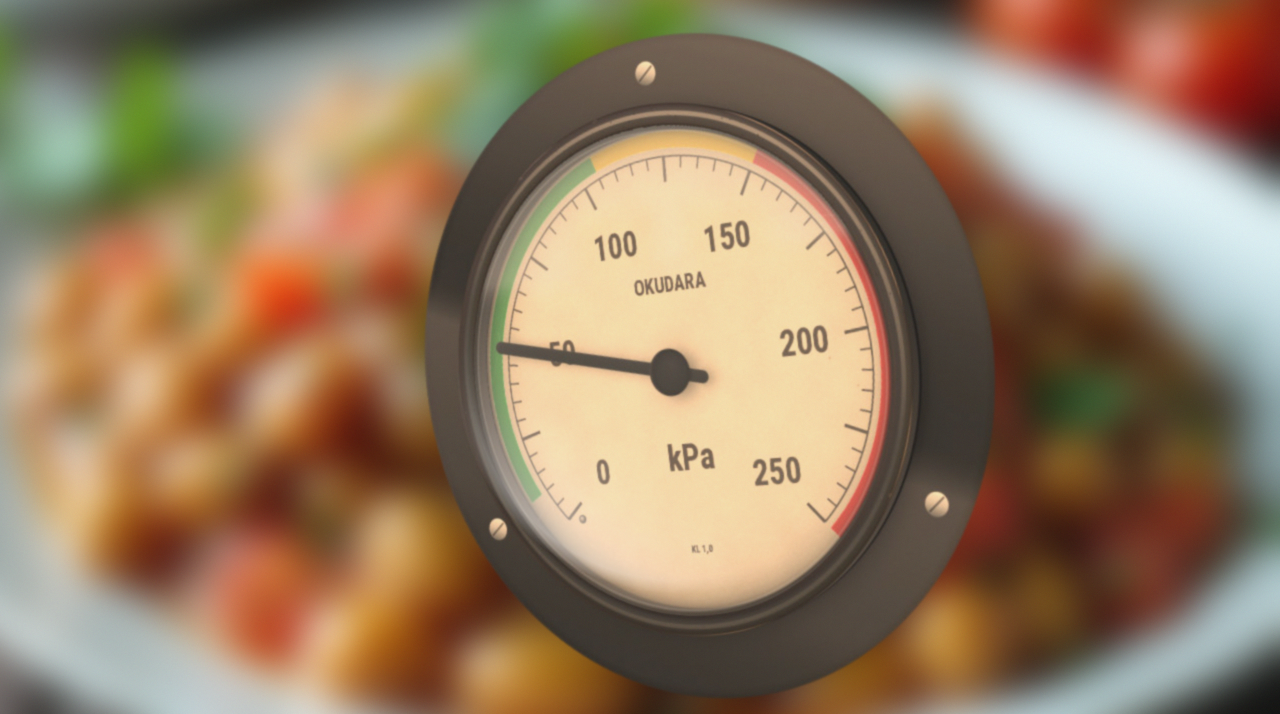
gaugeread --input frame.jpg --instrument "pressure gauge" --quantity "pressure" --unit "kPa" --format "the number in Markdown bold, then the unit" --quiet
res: **50** kPa
